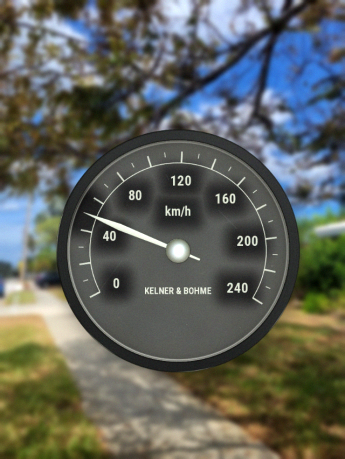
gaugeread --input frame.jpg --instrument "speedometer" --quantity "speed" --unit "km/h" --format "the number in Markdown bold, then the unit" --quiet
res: **50** km/h
